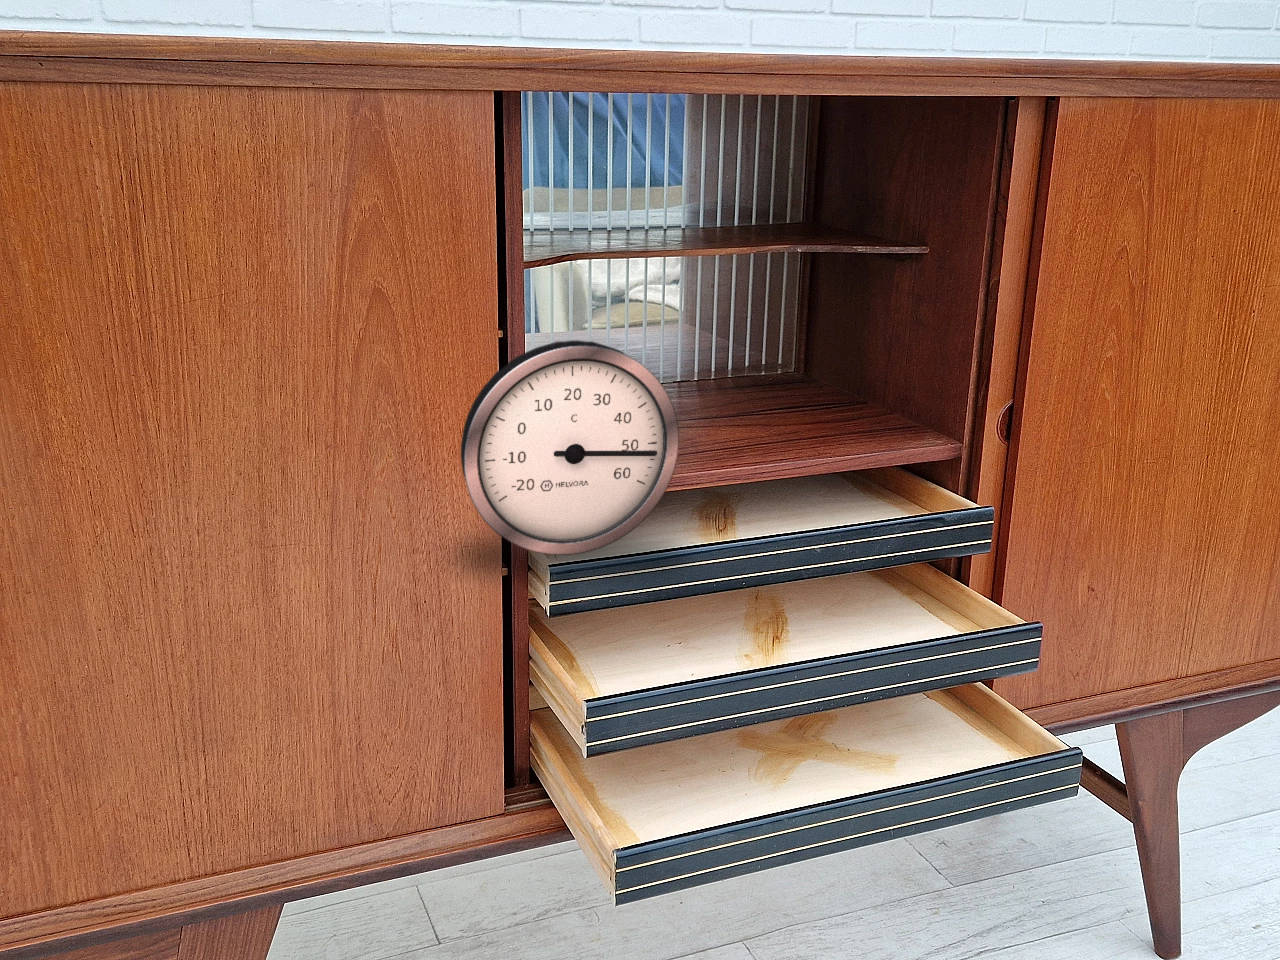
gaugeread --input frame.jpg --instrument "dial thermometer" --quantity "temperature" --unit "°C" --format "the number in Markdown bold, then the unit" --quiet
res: **52** °C
